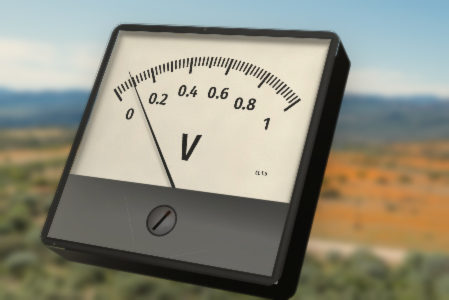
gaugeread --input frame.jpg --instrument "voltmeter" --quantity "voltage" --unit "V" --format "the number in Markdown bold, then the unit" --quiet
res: **0.1** V
